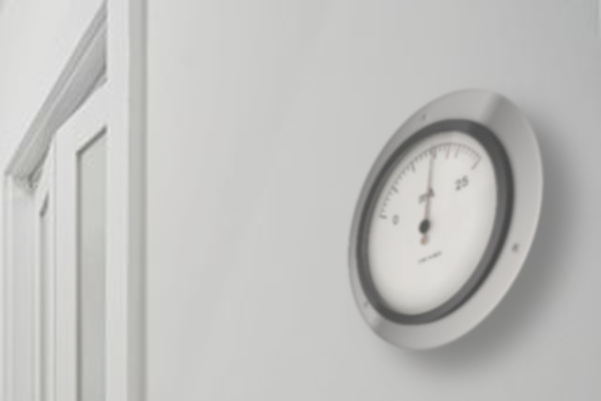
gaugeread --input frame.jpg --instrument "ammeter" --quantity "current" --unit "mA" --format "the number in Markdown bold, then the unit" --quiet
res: **15** mA
